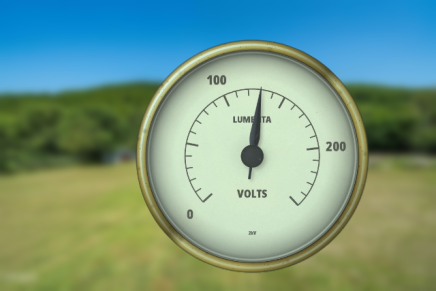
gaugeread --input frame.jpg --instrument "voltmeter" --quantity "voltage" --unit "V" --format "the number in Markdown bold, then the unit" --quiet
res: **130** V
